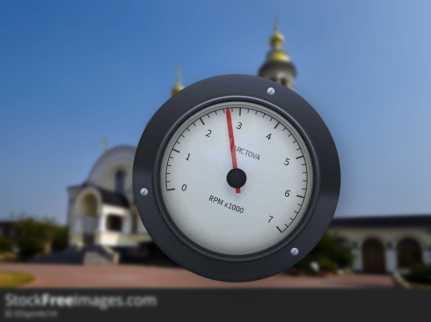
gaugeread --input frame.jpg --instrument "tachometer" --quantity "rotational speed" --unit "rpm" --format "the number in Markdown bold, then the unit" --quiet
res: **2700** rpm
